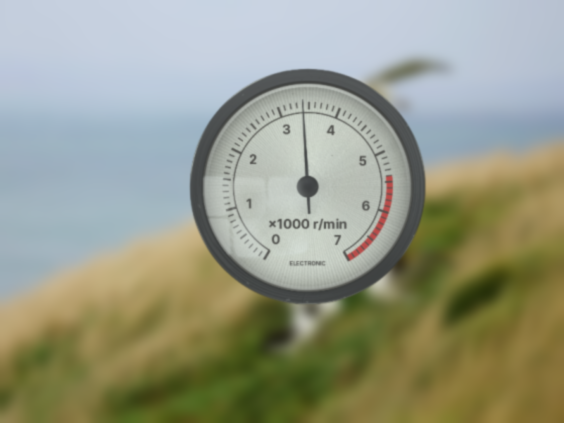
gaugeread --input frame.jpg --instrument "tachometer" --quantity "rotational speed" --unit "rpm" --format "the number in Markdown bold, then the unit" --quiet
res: **3400** rpm
